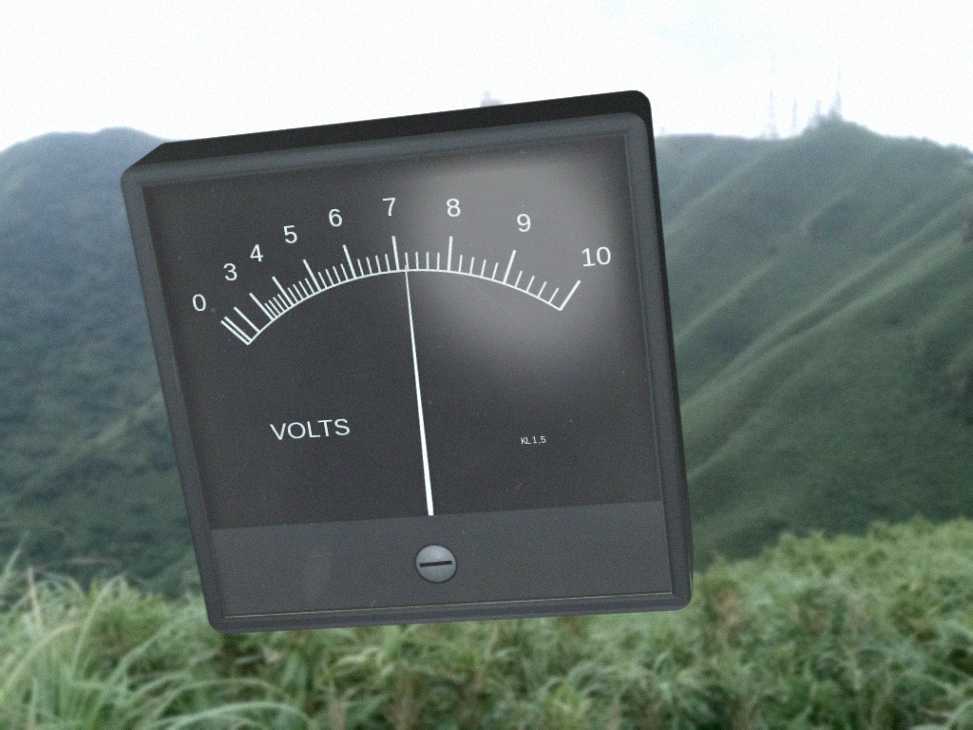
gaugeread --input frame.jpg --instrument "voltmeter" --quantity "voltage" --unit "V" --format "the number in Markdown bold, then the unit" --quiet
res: **7.2** V
